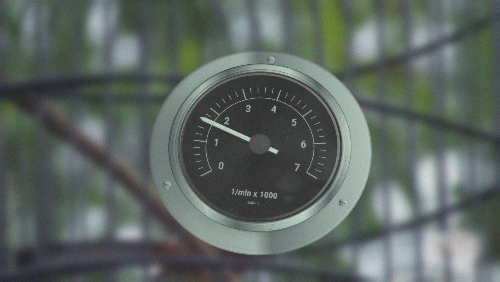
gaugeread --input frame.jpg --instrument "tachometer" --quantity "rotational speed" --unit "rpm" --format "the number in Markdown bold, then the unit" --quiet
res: **1600** rpm
